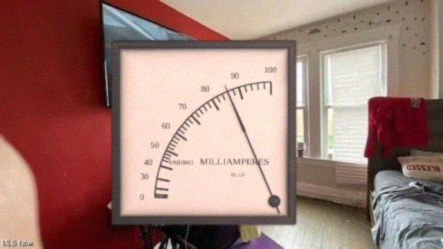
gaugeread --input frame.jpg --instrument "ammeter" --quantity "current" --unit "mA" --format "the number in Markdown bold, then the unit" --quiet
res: **86** mA
